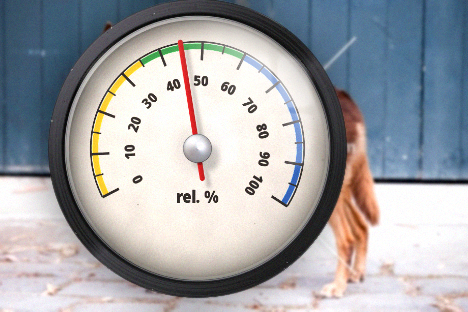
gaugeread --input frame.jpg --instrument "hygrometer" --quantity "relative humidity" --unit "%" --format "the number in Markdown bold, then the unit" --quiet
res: **45** %
